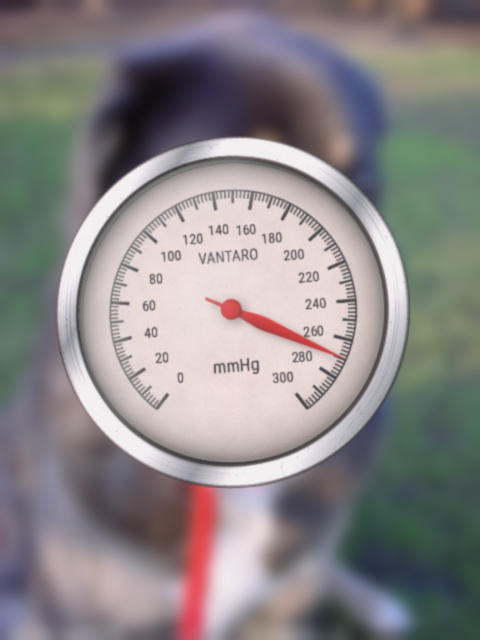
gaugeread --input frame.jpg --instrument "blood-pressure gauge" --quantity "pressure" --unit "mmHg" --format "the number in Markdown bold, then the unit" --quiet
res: **270** mmHg
